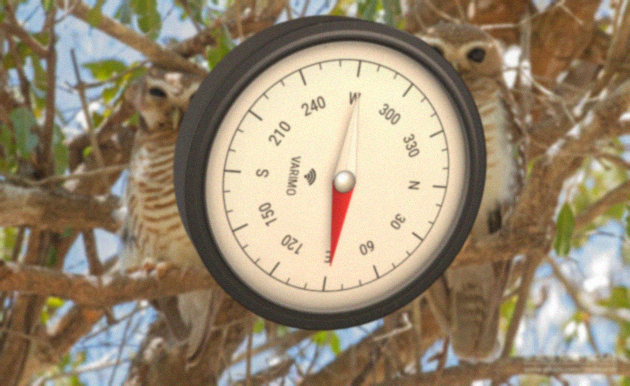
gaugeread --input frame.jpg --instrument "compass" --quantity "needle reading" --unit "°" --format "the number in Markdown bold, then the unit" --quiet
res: **90** °
